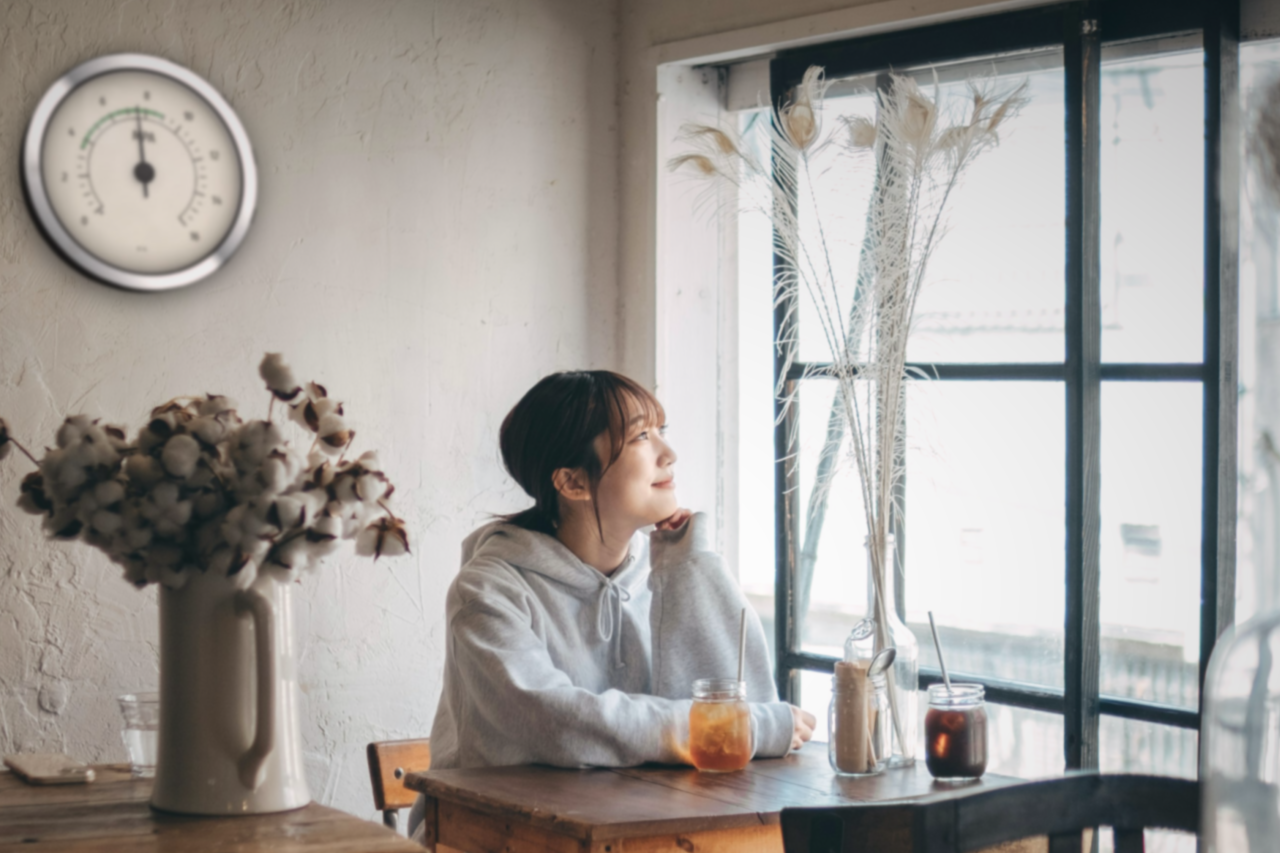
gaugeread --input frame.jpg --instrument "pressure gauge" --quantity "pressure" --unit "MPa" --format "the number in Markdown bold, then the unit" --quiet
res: **7.5** MPa
